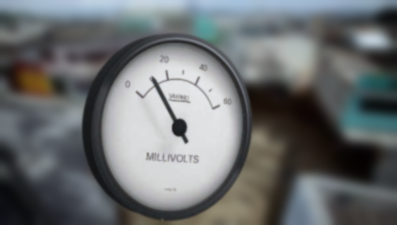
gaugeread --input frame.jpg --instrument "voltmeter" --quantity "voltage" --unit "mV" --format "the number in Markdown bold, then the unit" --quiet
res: **10** mV
